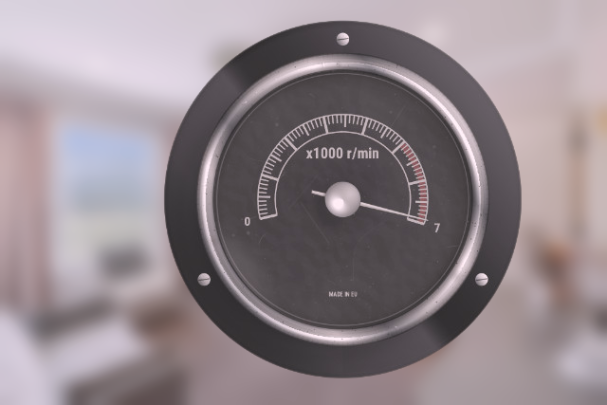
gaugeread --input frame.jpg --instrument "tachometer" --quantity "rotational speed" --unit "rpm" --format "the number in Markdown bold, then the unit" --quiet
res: **6900** rpm
